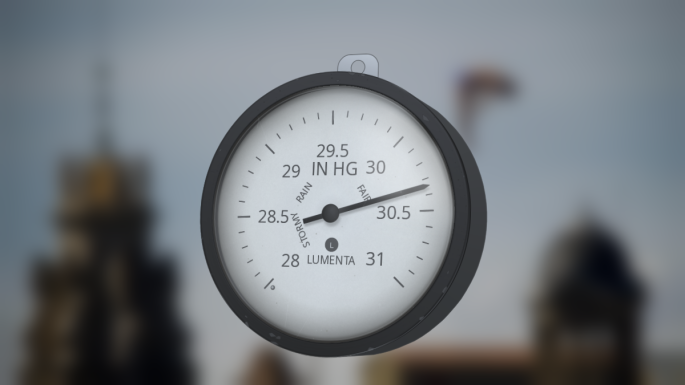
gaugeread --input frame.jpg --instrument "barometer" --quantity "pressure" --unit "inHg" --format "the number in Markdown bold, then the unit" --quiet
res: **30.35** inHg
